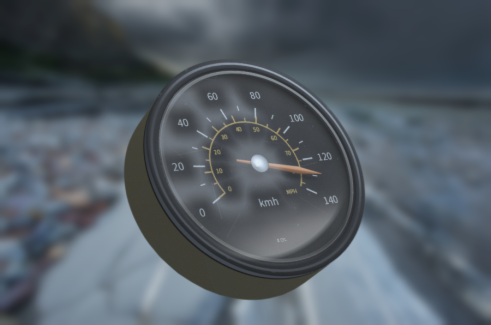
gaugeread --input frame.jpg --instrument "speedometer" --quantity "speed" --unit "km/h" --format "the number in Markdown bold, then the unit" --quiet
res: **130** km/h
